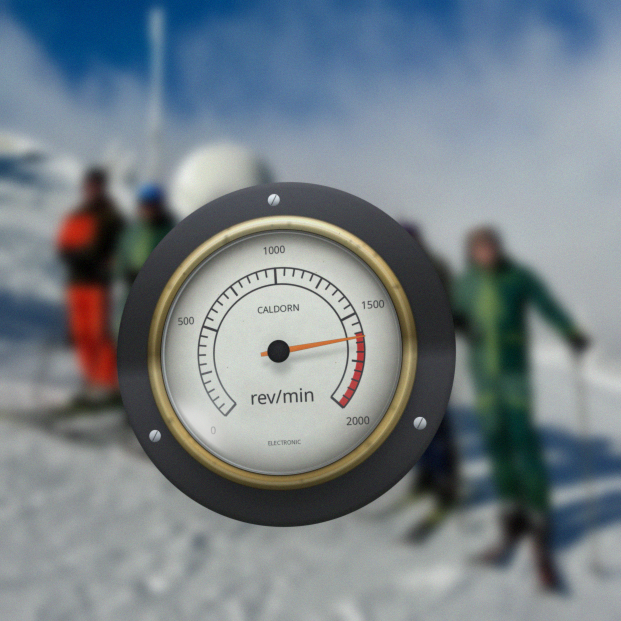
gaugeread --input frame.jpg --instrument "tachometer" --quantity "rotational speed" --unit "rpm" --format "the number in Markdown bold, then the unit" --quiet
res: **1625** rpm
